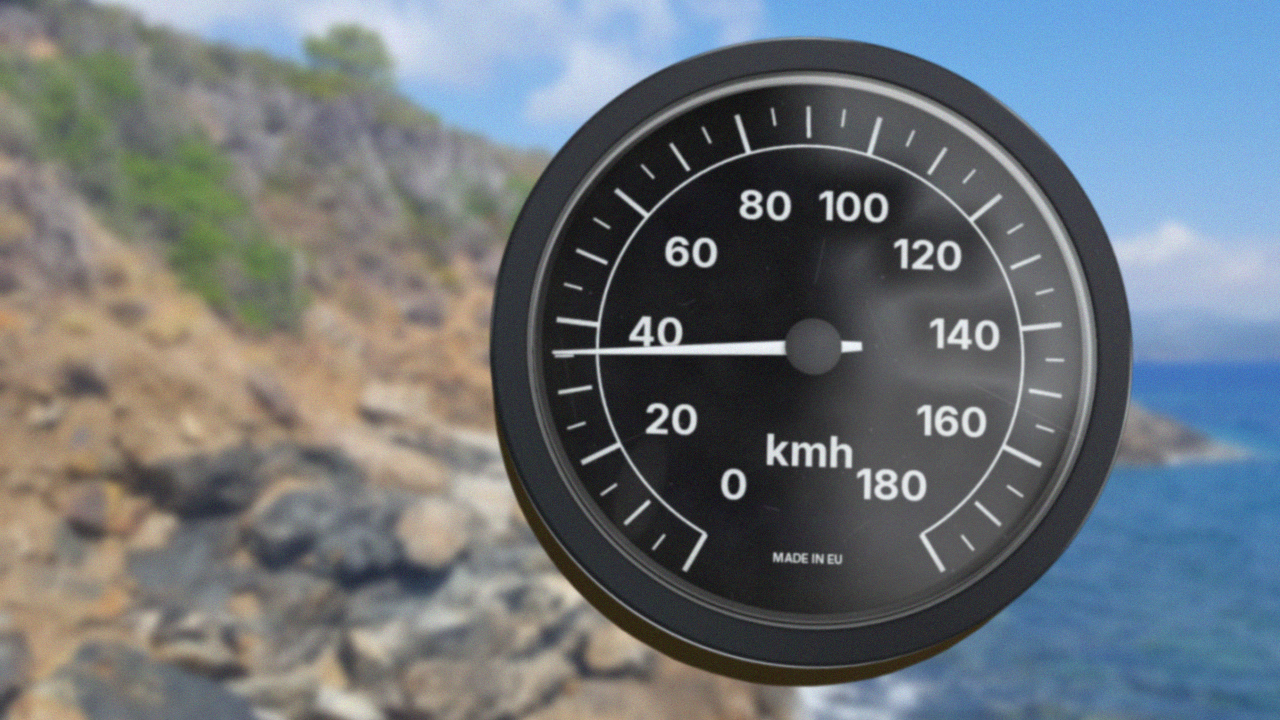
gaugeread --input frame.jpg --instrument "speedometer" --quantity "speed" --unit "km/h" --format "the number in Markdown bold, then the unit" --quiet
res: **35** km/h
